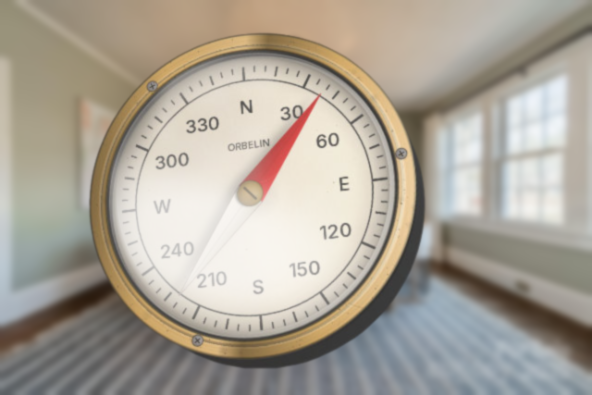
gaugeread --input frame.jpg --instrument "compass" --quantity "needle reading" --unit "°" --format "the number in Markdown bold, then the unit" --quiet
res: **40** °
